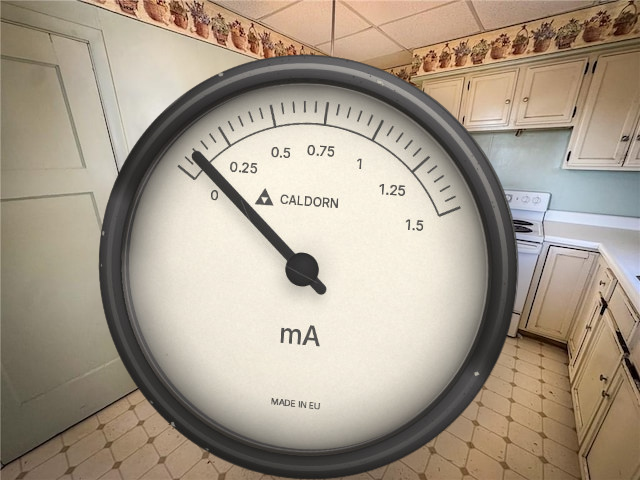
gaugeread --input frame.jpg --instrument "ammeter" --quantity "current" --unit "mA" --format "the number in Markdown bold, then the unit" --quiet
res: **0.1** mA
